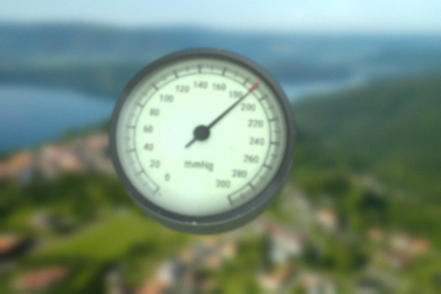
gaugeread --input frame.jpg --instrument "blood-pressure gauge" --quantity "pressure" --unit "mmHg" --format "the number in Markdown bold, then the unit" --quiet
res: **190** mmHg
